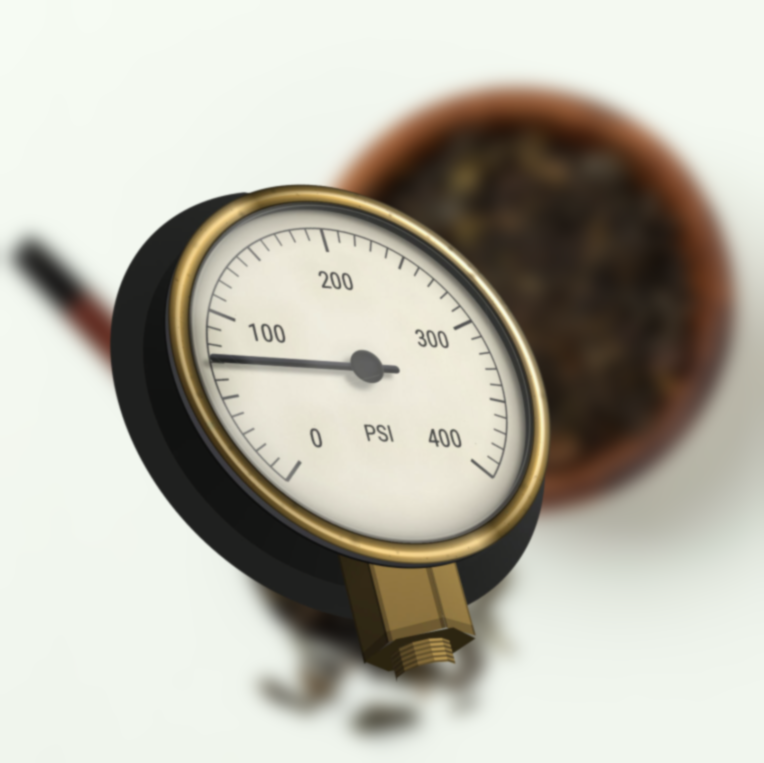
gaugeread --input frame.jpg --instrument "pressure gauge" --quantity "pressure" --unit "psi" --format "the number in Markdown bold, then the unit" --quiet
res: **70** psi
